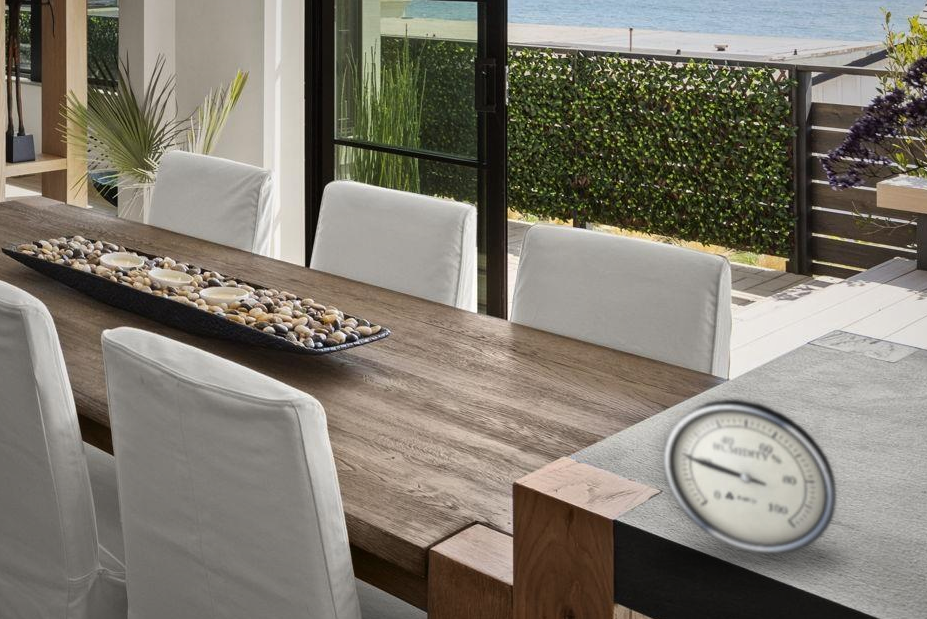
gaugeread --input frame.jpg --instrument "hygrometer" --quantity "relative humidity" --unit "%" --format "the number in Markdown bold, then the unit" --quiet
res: **20** %
